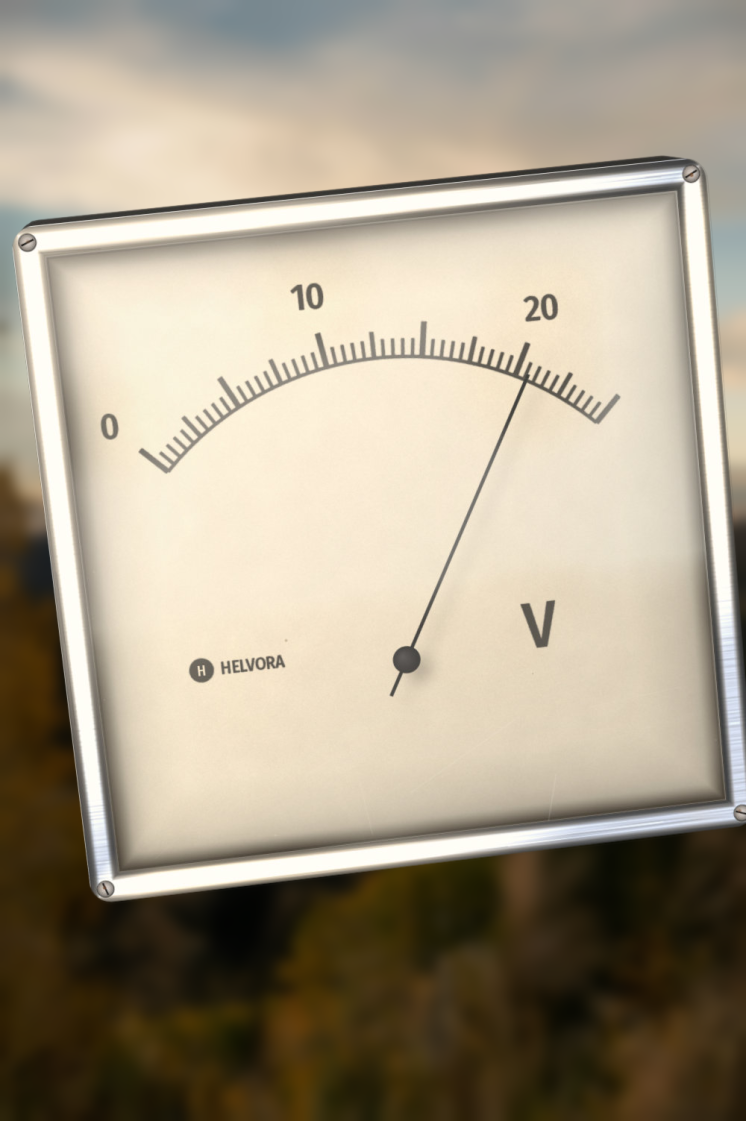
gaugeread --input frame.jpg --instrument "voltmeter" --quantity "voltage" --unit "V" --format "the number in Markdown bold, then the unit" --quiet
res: **20.5** V
